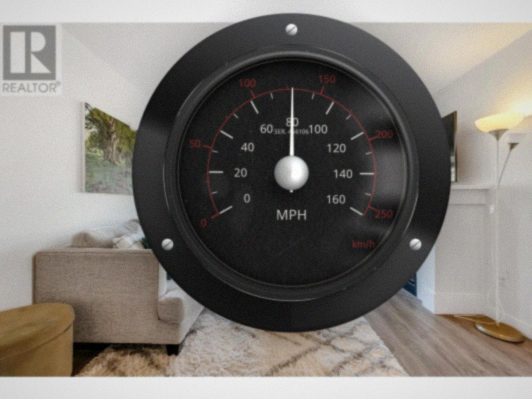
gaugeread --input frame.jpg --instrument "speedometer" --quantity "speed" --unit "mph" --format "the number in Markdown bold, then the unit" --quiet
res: **80** mph
